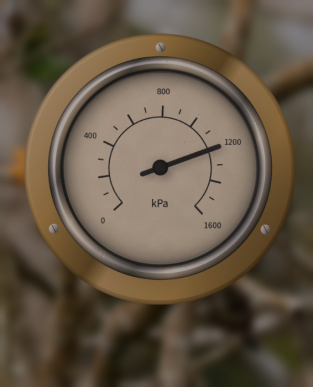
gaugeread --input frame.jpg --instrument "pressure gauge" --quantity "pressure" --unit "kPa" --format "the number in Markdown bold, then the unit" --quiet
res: **1200** kPa
